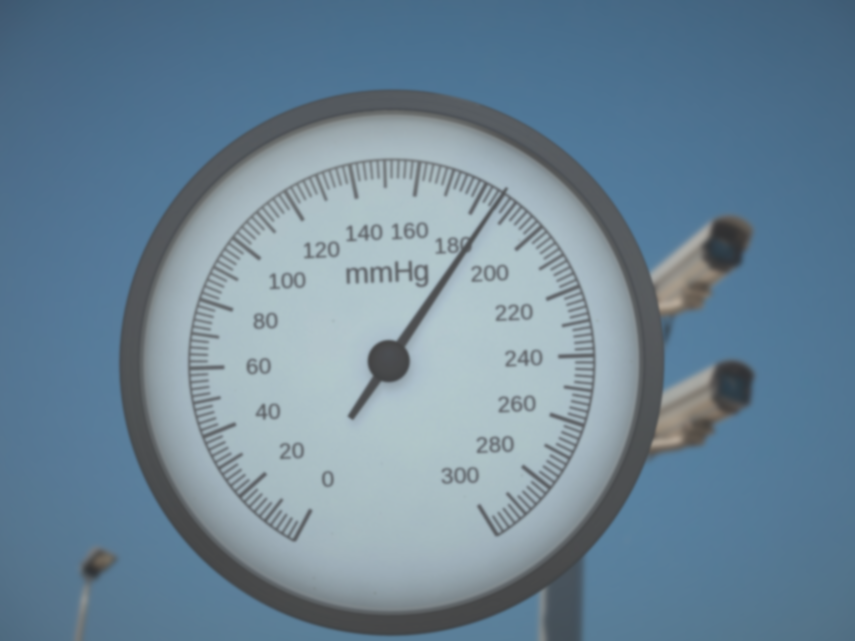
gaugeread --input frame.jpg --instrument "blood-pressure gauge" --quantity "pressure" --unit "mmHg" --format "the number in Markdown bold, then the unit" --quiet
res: **186** mmHg
